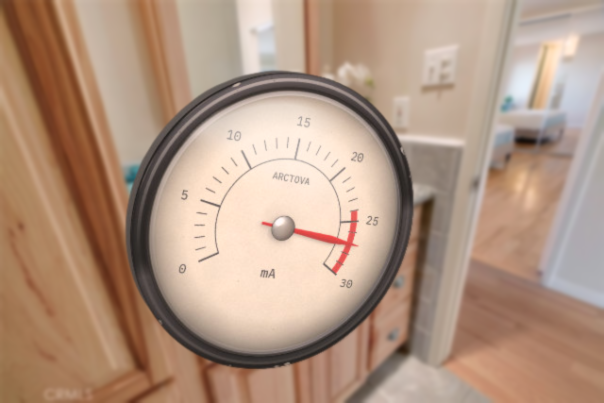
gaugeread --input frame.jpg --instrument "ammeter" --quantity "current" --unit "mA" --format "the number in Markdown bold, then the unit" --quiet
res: **27** mA
